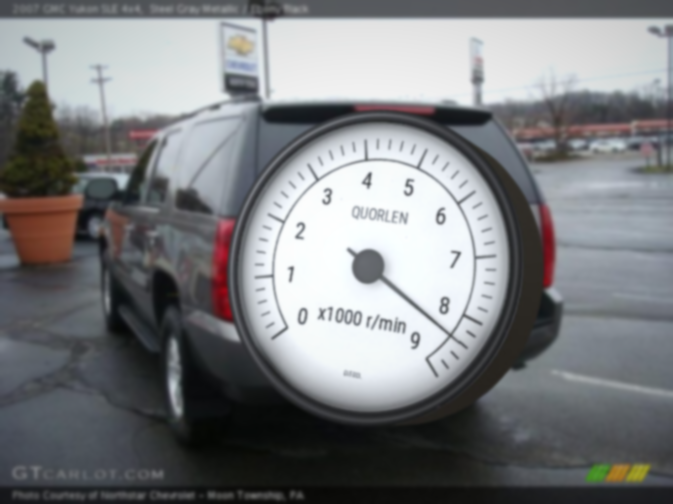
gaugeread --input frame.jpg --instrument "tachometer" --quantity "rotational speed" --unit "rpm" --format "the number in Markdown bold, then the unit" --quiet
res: **8400** rpm
